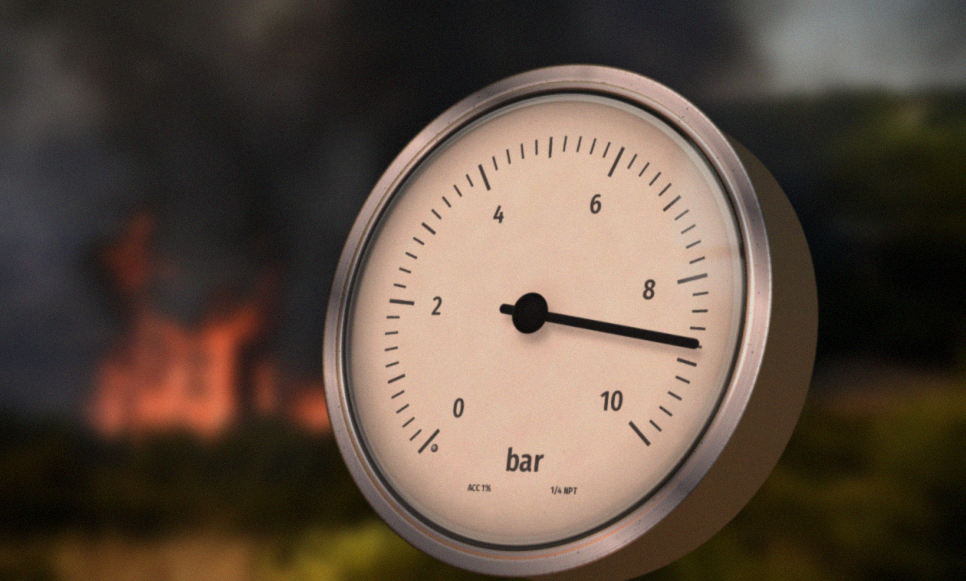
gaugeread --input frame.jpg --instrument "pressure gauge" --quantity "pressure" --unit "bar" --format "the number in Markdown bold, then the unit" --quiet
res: **8.8** bar
